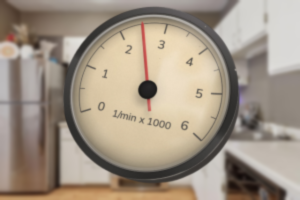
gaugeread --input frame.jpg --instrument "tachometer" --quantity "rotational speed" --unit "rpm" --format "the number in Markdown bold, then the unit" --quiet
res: **2500** rpm
